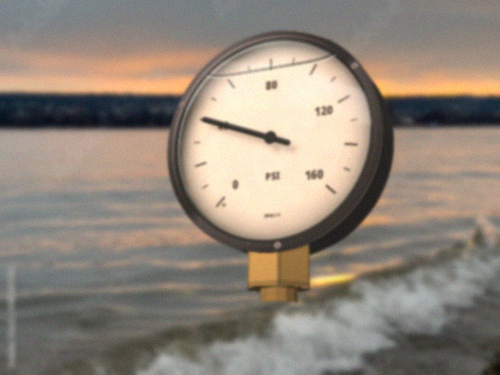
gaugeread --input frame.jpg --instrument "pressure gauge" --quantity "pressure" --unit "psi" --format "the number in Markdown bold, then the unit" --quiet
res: **40** psi
